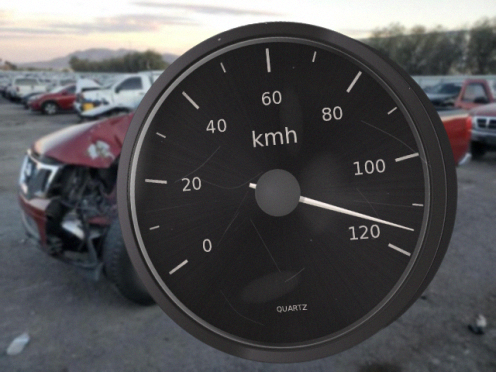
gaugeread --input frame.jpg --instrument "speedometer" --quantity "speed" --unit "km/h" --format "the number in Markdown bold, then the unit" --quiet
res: **115** km/h
